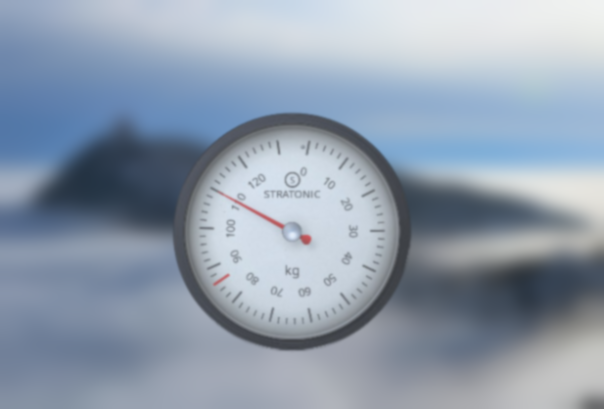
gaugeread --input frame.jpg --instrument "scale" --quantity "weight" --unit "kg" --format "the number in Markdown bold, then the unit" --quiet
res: **110** kg
